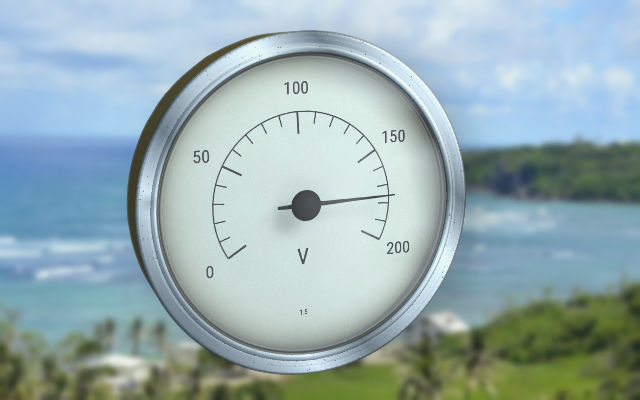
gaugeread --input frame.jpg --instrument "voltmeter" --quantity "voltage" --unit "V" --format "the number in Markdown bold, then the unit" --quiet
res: **175** V
